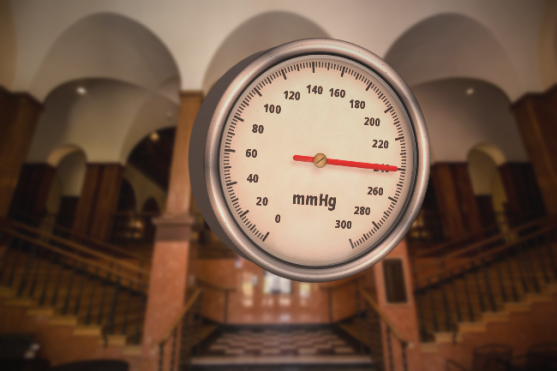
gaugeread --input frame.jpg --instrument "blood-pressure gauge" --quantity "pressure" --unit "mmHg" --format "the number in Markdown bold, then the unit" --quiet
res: **240** mmHg
